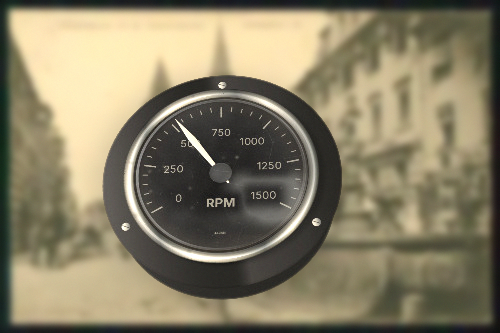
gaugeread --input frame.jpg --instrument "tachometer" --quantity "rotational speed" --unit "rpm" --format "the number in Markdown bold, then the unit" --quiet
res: **525** rpm
